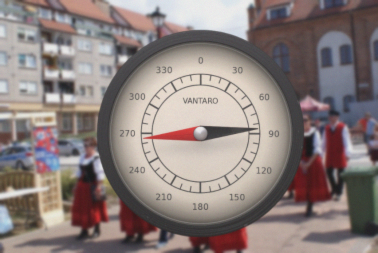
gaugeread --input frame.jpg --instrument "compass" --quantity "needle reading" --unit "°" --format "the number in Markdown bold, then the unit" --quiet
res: **265** °
